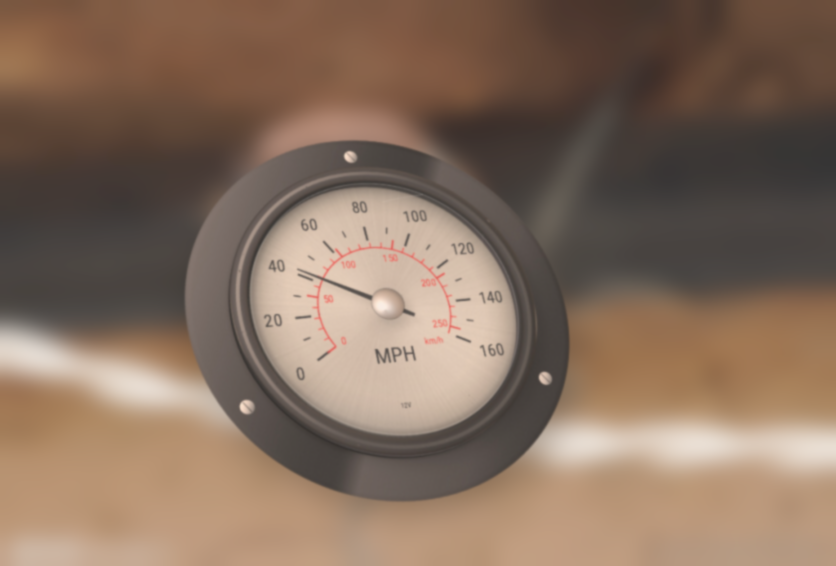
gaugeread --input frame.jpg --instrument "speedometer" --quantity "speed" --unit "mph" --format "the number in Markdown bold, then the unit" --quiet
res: **40** mph
